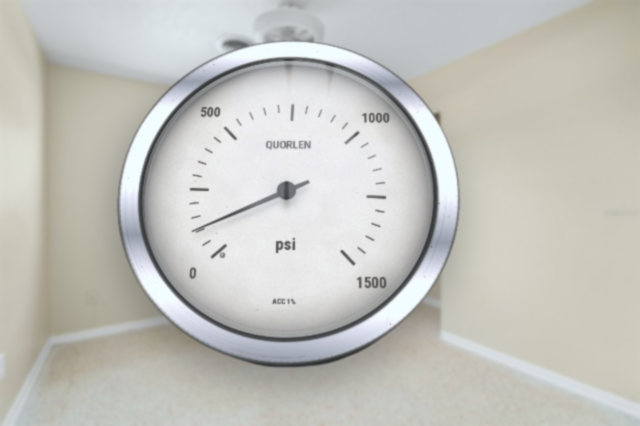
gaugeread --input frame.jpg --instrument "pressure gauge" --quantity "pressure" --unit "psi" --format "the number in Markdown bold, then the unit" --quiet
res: **100** psi
